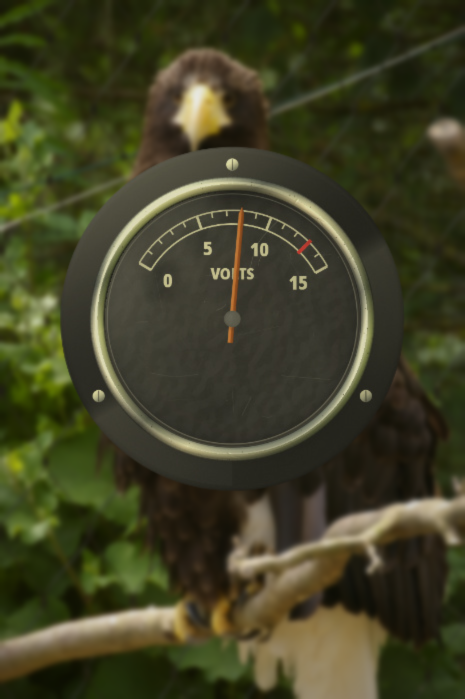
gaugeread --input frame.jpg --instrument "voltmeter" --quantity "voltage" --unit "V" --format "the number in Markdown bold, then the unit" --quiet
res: **8** V
